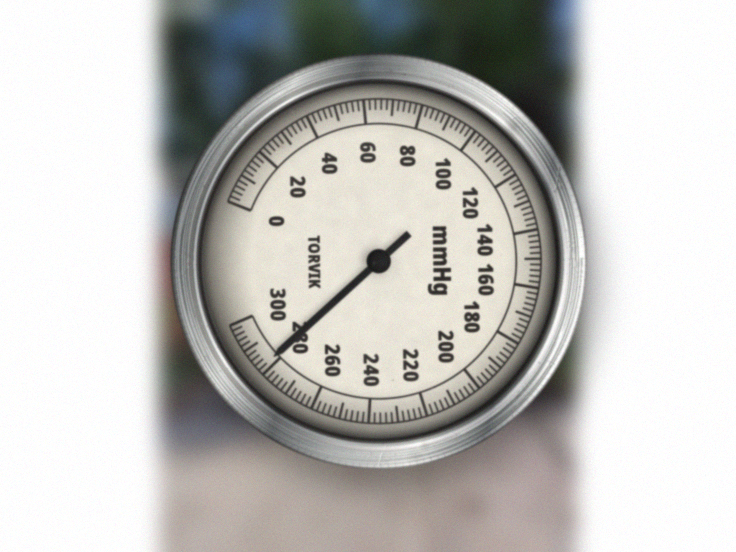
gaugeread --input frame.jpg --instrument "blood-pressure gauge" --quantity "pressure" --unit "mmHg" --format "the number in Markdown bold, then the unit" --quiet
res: **282** mmHg
